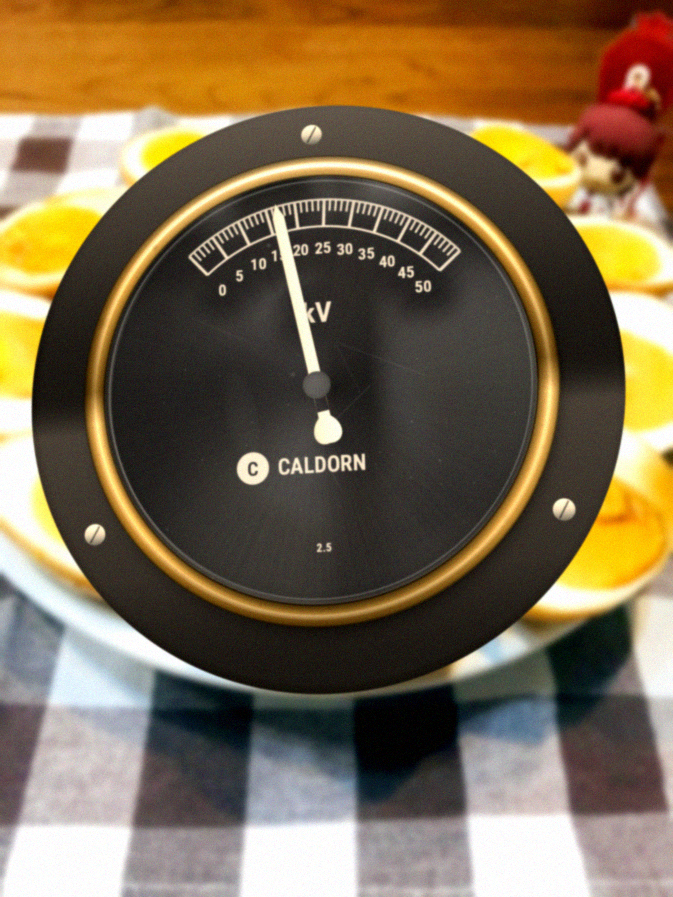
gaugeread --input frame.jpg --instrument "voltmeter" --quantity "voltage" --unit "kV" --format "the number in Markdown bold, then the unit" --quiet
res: **17** kV
